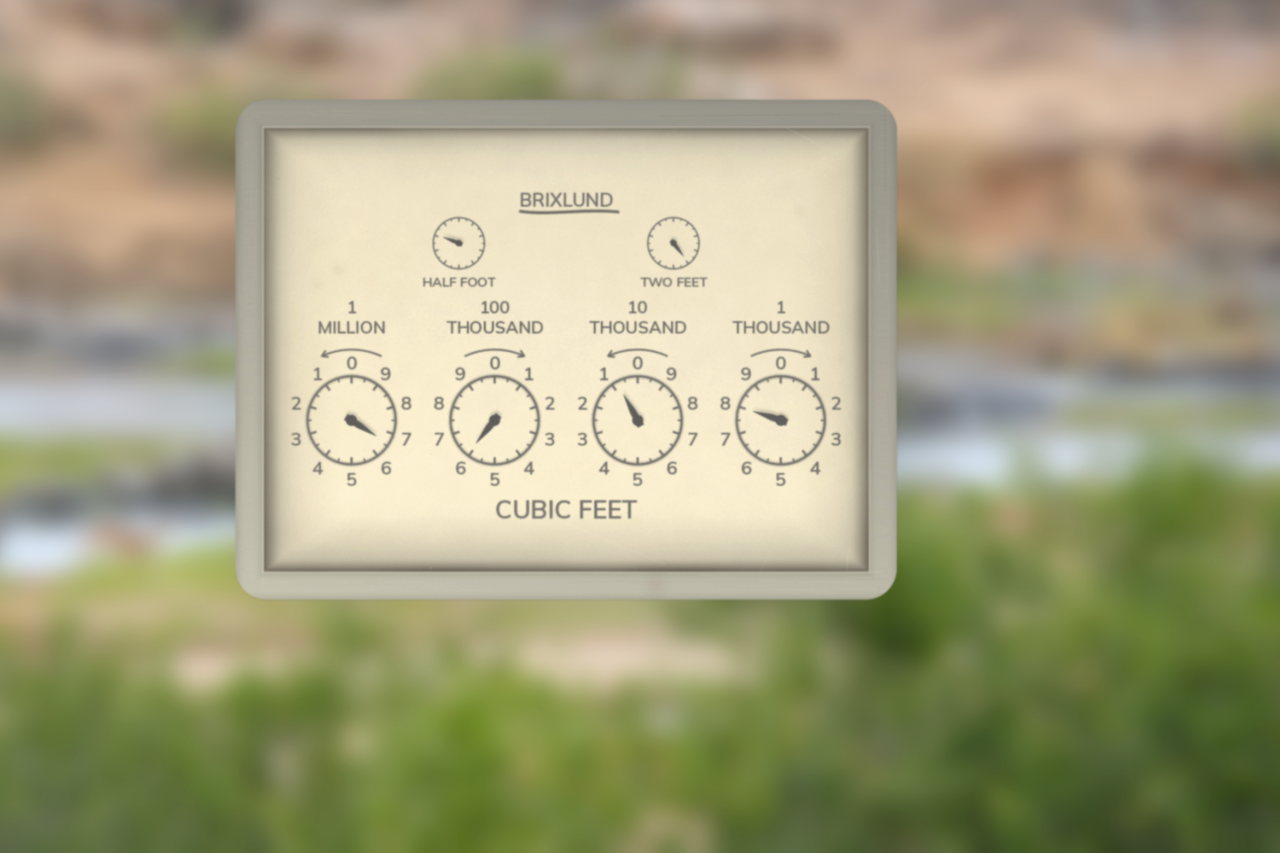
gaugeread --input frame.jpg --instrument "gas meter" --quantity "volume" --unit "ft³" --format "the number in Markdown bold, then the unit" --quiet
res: **660800** ft³
